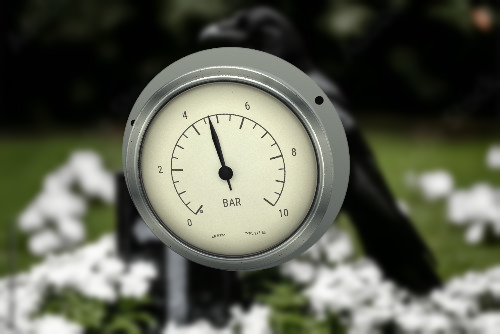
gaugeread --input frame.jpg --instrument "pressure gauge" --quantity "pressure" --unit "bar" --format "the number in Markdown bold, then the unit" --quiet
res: **4.75** bar
